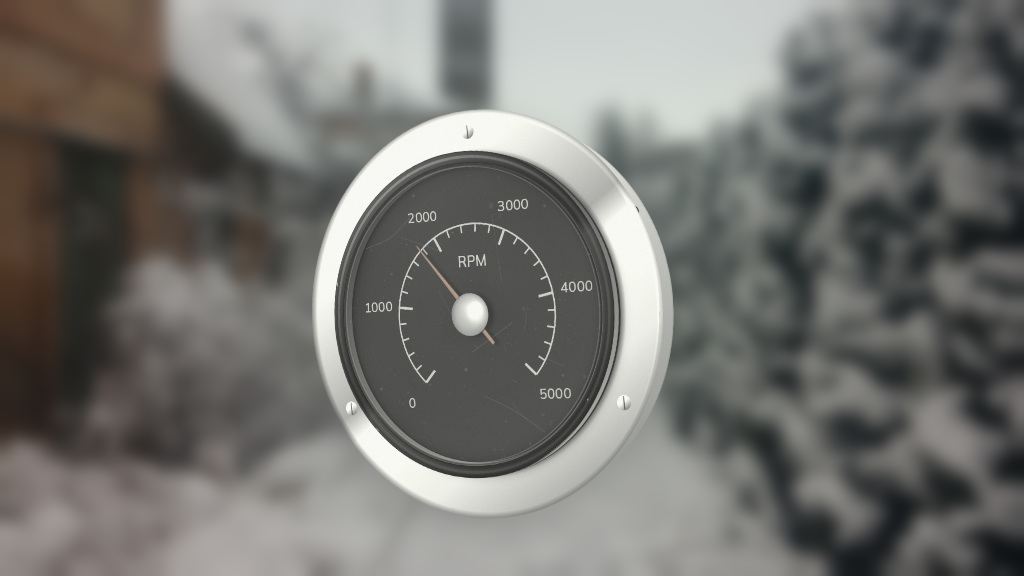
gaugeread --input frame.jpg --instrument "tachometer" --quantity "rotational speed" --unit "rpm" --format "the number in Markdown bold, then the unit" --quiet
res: **1800** rpm
